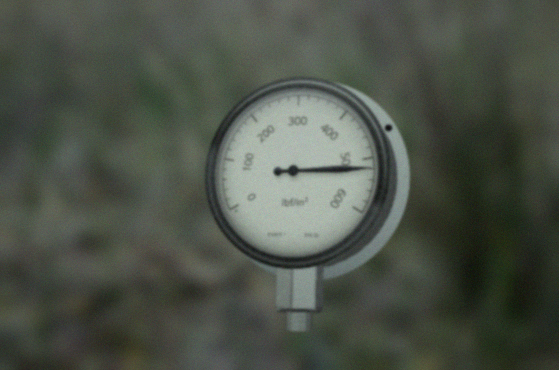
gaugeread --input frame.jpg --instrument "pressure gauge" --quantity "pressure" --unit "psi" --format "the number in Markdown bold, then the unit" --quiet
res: **520** psi
